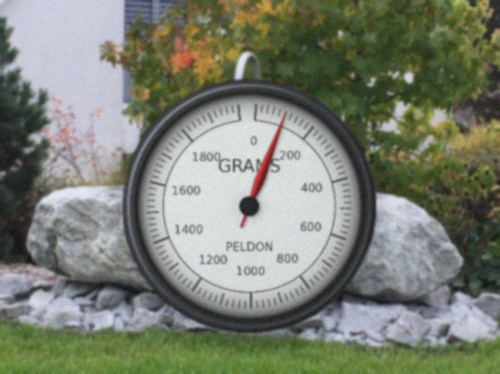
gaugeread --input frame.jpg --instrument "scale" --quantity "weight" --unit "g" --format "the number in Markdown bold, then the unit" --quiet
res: **100** g
